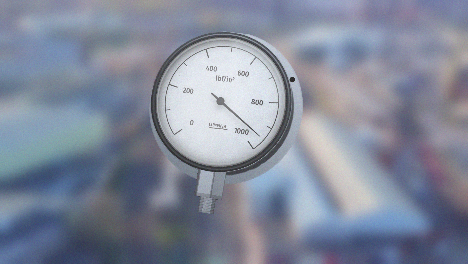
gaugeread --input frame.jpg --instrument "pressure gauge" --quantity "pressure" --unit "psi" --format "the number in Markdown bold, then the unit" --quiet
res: **950** psi
